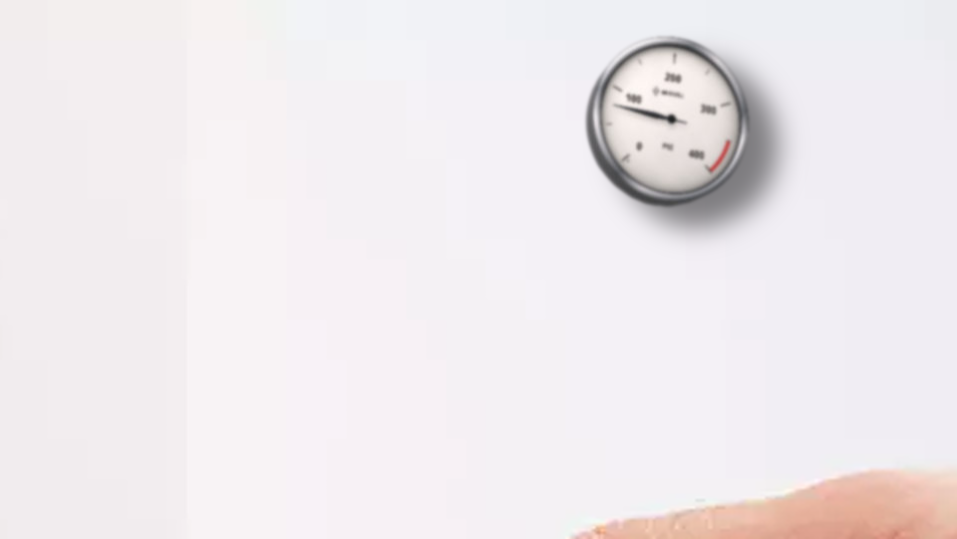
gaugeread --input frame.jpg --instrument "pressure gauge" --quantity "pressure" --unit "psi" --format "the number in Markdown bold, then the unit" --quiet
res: **75** psi
